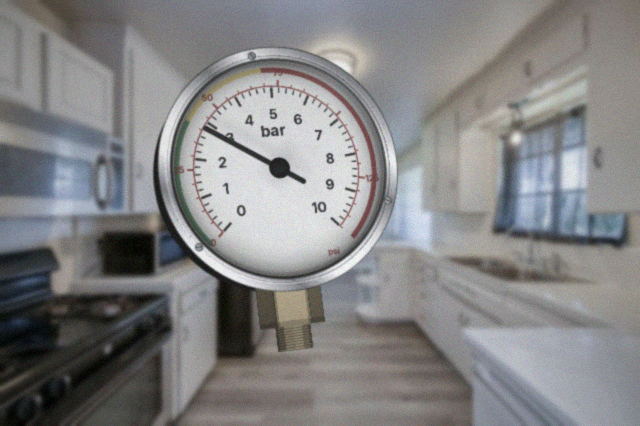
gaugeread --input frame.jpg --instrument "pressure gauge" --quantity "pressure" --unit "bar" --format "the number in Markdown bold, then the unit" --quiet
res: **2.8** bar
